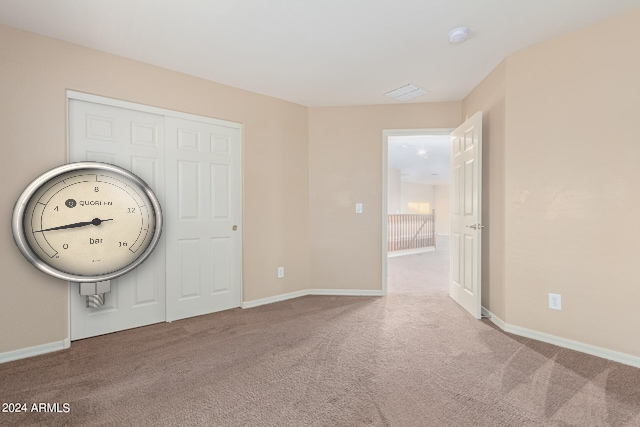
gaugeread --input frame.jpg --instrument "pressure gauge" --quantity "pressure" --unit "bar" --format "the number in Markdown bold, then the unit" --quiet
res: **2** bar
